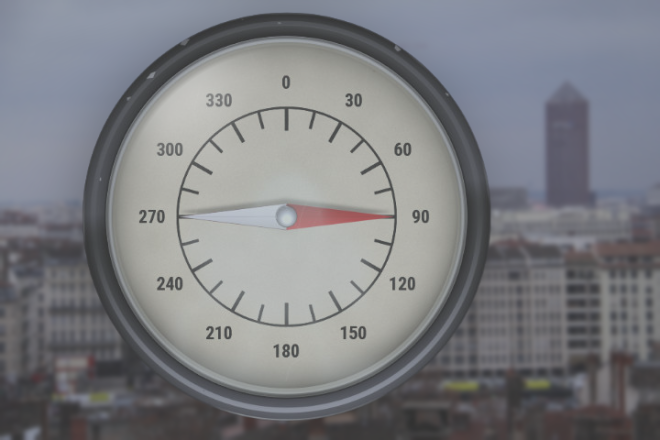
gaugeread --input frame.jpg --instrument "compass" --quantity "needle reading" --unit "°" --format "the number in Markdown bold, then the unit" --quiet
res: **90** °
